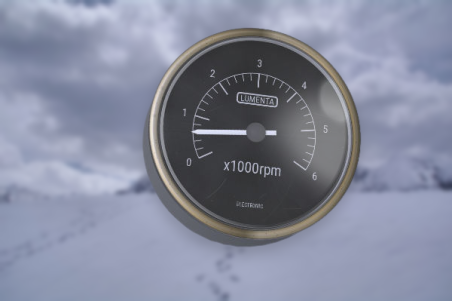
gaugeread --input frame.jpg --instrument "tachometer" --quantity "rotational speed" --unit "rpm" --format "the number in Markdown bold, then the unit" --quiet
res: **600** rpm
